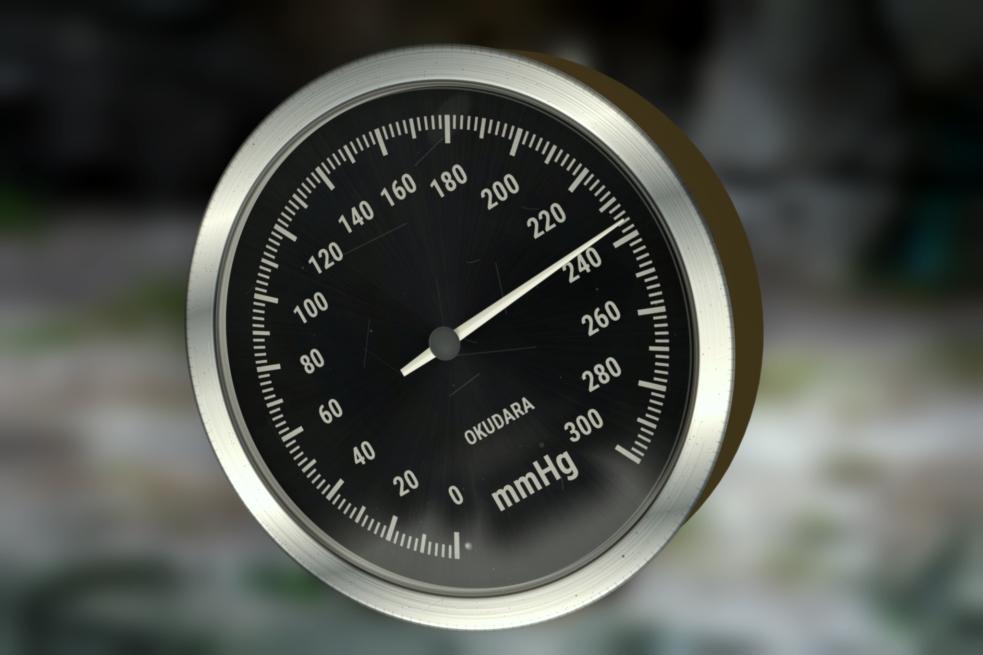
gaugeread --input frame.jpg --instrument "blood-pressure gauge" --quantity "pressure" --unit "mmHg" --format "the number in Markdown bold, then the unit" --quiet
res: **236** mmHg
